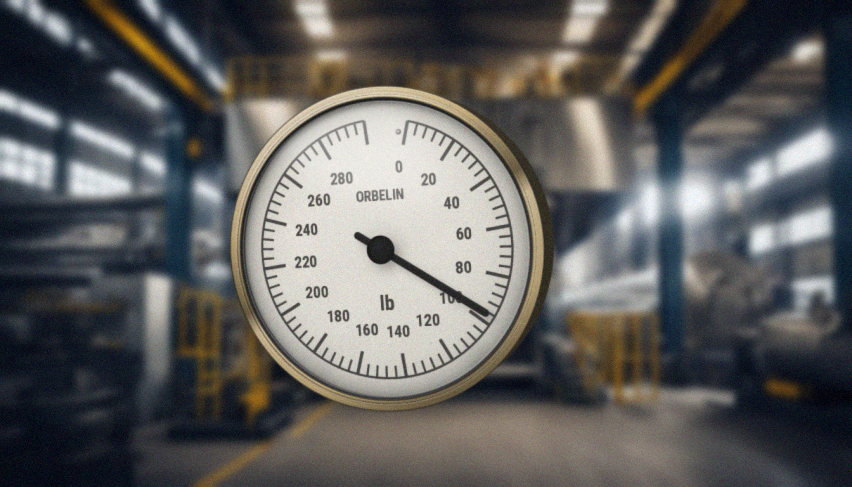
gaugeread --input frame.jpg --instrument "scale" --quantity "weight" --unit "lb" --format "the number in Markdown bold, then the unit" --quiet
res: **96** lb
